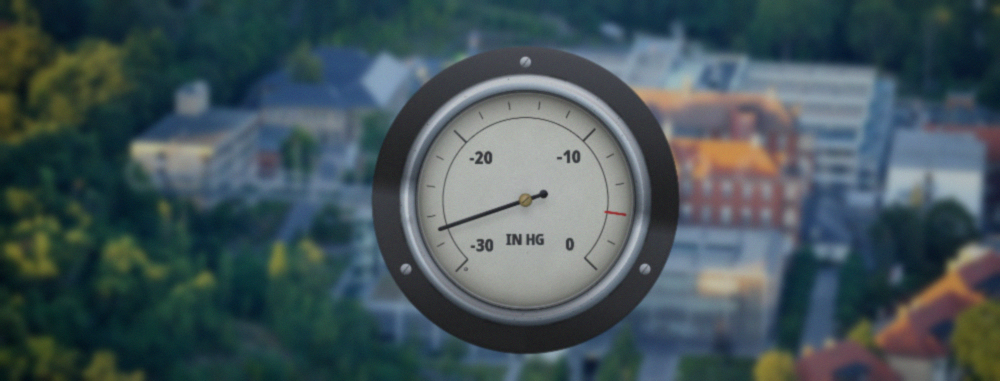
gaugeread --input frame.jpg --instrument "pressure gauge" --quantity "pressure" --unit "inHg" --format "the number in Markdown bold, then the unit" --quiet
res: **-27** inHg
